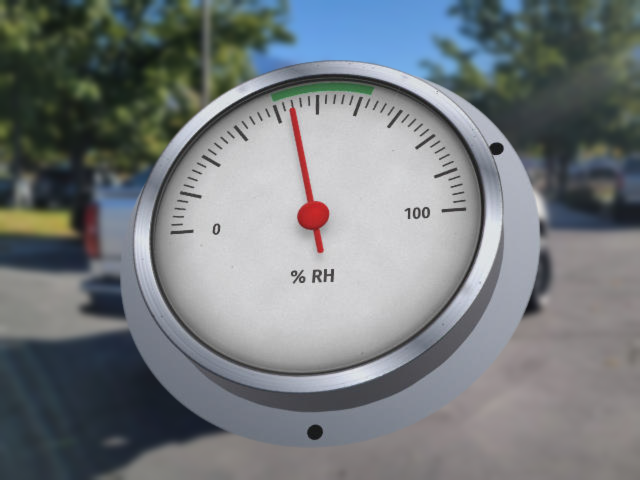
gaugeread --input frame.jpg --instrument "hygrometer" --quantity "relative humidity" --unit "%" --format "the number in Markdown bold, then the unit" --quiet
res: **44** %
